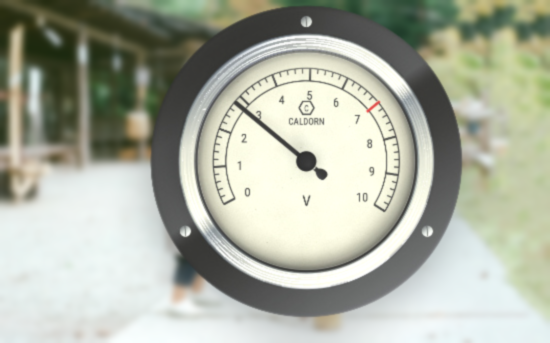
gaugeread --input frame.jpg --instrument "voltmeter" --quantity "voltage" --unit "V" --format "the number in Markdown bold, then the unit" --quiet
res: **2.8** V
